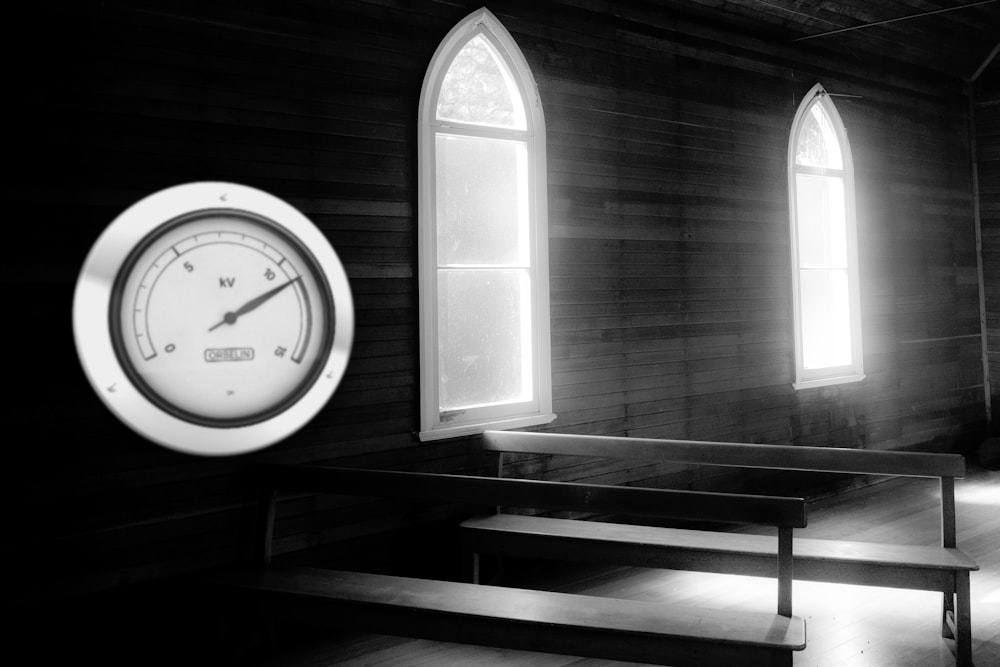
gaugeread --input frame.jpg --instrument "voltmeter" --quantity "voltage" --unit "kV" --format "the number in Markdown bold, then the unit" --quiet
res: **11** kV
